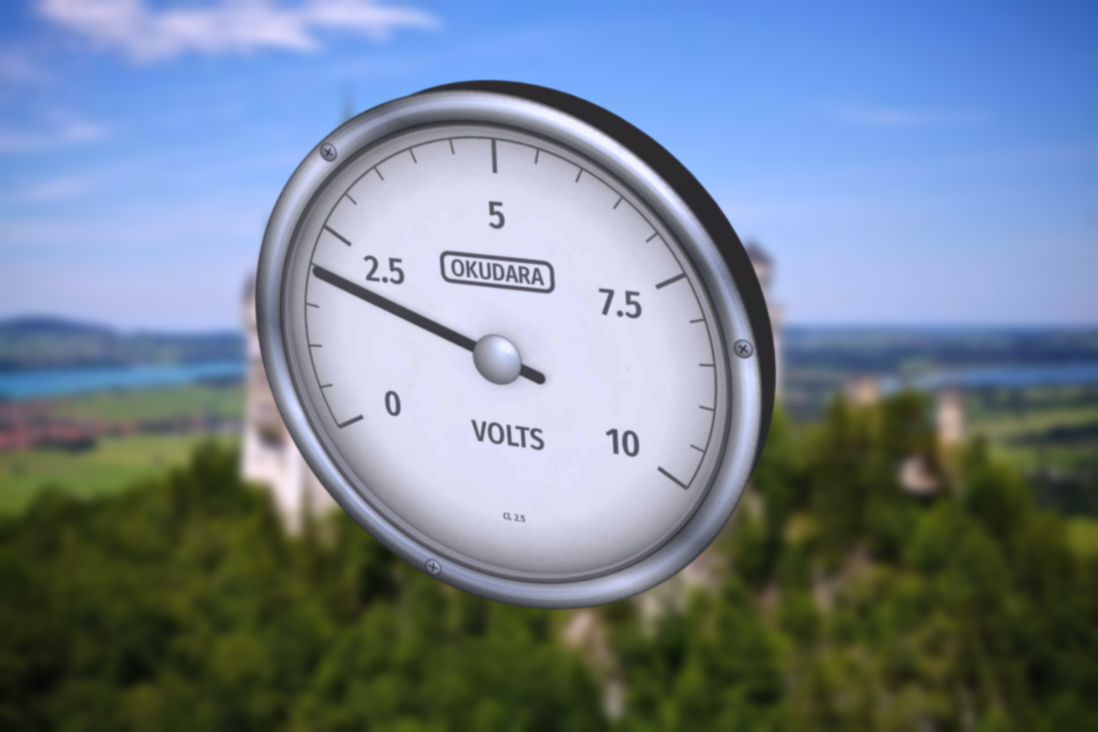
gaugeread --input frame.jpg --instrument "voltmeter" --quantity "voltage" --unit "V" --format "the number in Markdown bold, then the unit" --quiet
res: **2** V
